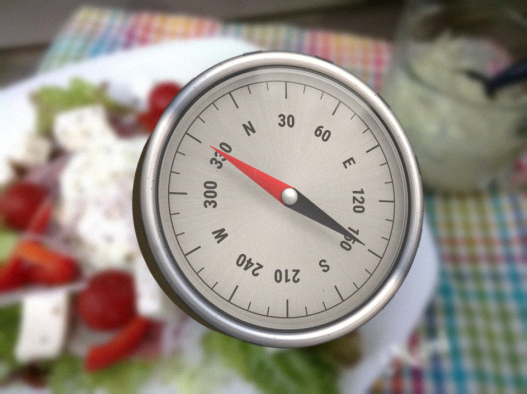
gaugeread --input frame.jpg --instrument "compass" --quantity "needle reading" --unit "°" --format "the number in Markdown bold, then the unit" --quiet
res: **330** °
